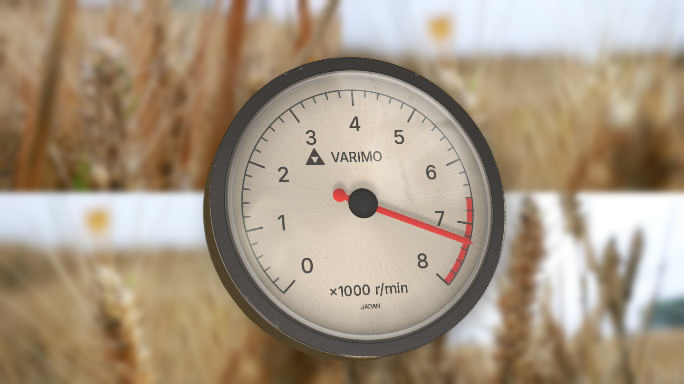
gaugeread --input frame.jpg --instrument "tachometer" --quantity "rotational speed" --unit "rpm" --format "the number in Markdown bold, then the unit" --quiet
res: **7300** rpm
